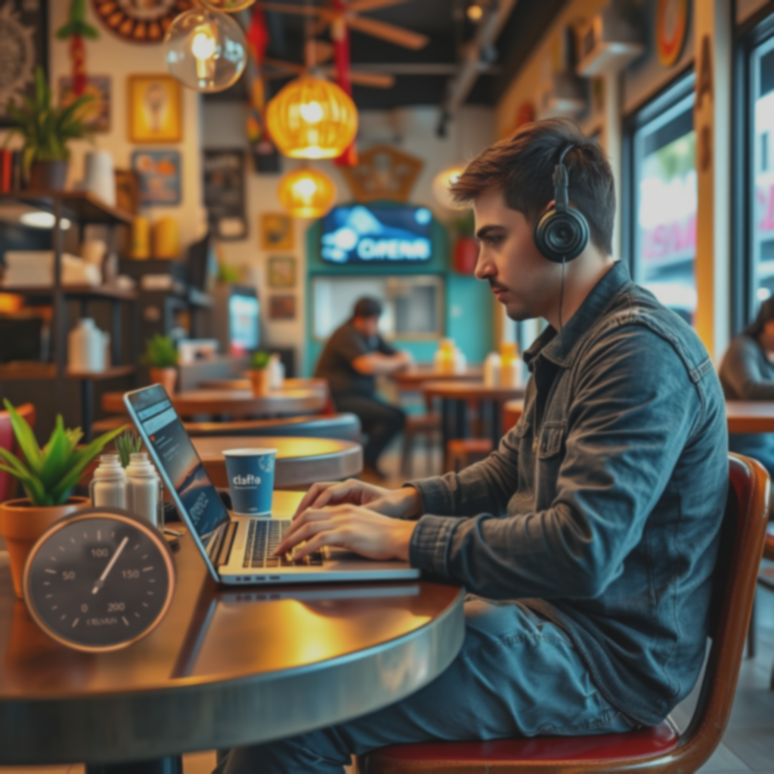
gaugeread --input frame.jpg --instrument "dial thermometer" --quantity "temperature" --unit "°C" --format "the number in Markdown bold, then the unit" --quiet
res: **120** °C
